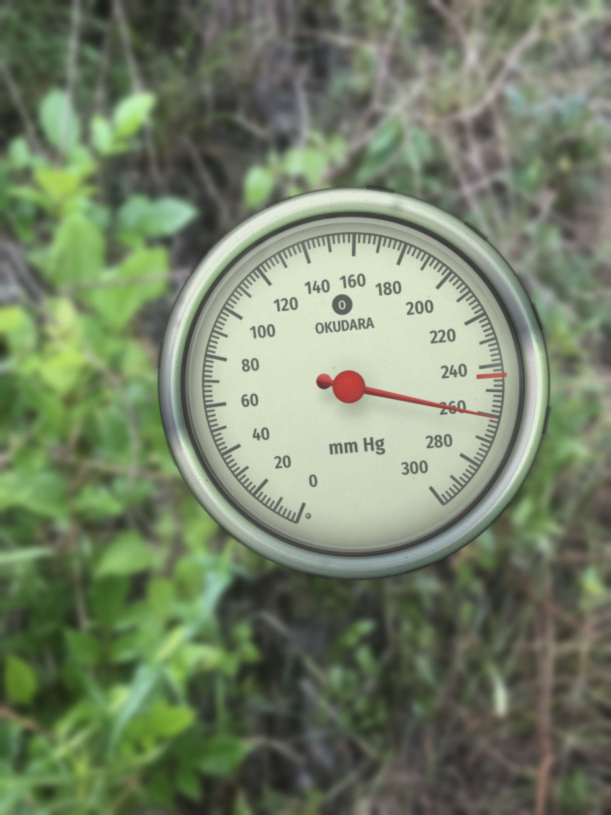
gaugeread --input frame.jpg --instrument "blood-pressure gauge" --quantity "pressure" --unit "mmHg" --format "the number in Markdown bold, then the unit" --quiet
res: **260** mmHg
